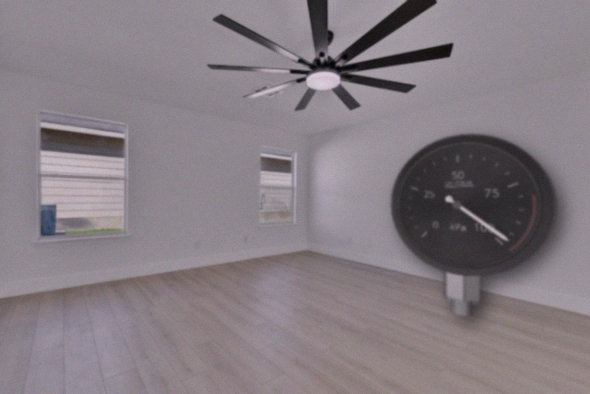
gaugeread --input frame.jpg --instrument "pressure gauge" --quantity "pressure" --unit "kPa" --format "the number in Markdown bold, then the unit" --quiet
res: **97.5** kPa
